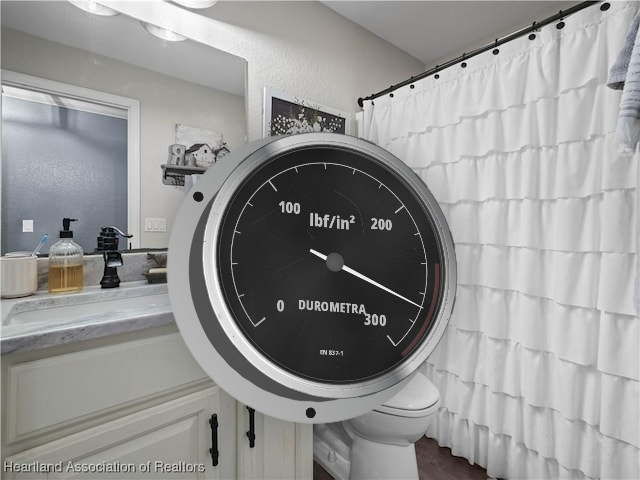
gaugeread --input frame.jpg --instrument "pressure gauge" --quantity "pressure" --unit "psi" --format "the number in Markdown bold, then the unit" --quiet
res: **270** psi
